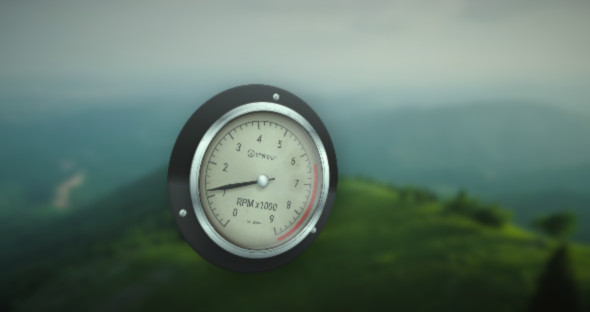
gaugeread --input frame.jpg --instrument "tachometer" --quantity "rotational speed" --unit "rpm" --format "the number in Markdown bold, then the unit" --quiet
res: **1200** rpm
